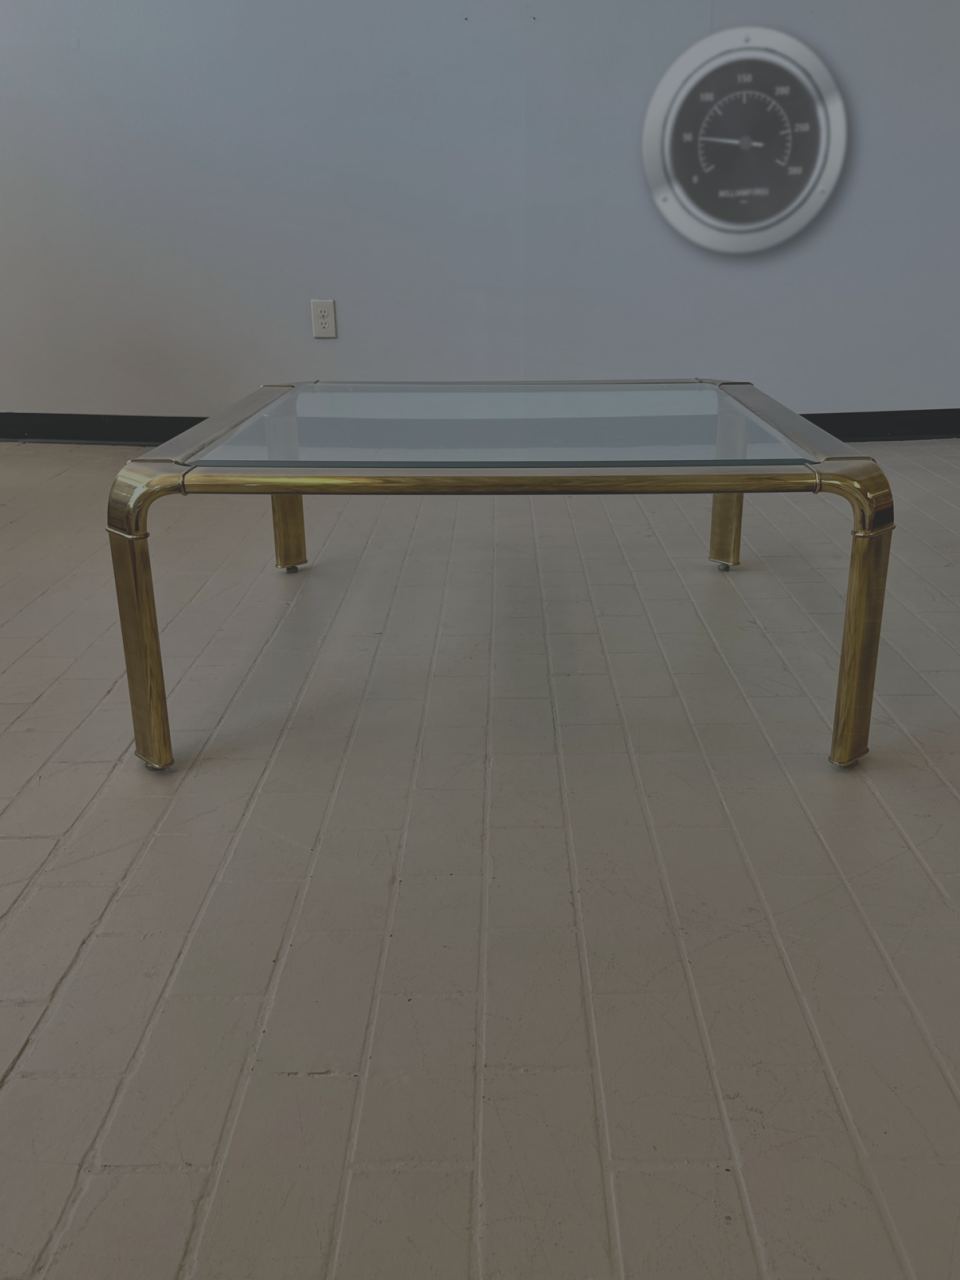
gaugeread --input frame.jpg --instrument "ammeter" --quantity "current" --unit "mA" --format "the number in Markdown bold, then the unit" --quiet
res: **50** mA
